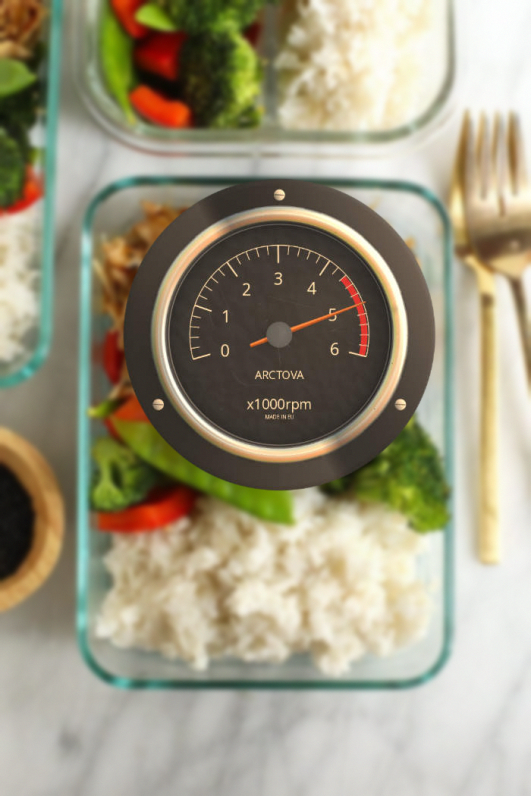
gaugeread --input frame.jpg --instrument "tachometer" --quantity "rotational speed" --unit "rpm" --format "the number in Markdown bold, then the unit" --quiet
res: **5000** rpm
